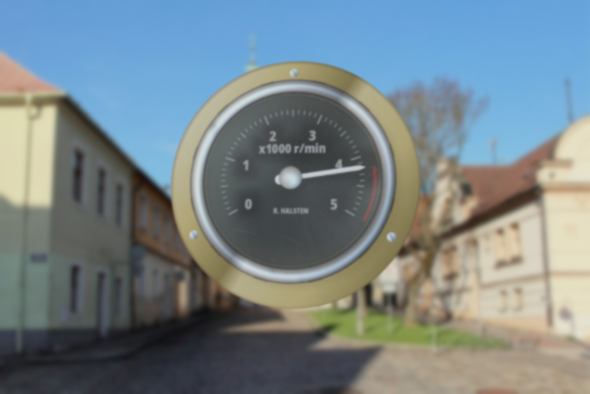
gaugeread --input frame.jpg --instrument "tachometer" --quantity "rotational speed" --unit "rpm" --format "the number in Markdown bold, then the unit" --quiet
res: **4200** rpm
